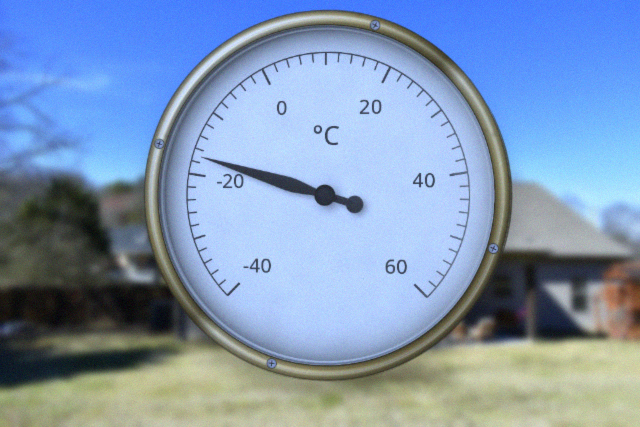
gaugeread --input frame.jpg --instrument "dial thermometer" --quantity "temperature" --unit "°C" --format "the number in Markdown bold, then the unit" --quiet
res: **-17** °C
